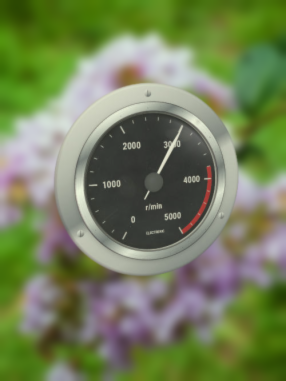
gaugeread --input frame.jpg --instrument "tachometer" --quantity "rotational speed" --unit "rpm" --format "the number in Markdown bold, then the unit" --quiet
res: **3000** rpm
